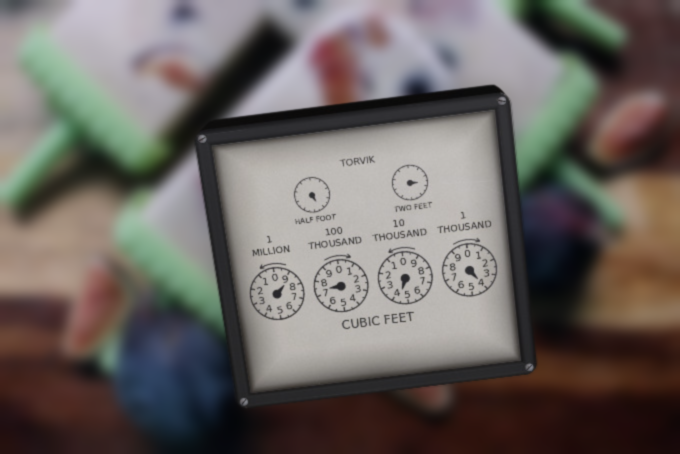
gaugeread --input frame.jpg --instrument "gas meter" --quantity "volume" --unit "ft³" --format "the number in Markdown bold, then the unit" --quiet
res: **874400** ft³
